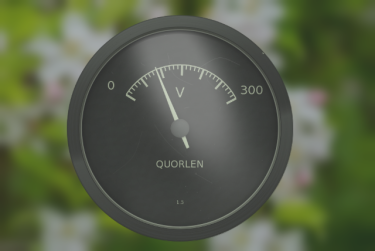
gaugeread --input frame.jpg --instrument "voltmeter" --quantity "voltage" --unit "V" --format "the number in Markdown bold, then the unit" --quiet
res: **90** V
